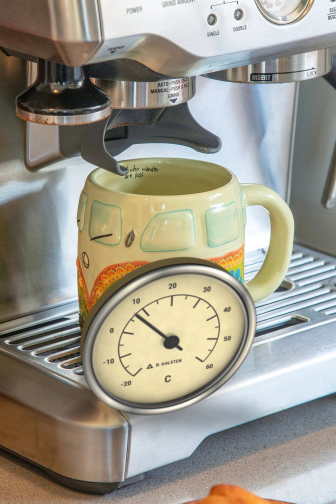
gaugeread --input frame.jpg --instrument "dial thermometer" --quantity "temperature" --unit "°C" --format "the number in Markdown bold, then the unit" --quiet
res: **7.5** °C
